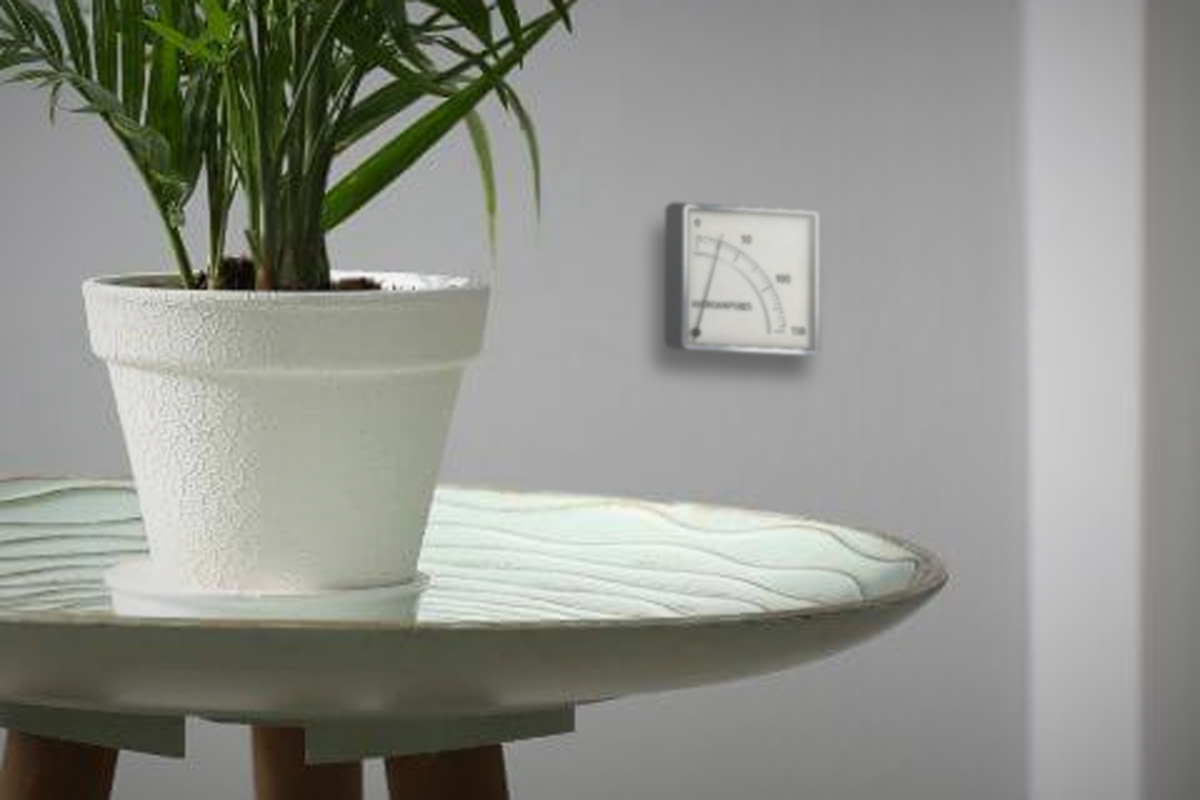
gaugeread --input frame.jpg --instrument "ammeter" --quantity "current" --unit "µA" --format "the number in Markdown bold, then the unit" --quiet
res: **25** µA
